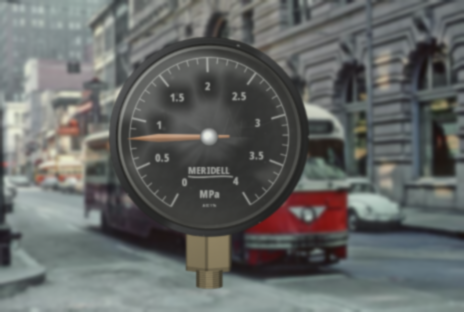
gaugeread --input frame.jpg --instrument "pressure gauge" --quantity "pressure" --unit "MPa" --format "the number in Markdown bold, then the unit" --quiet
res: **0.8** MPa
